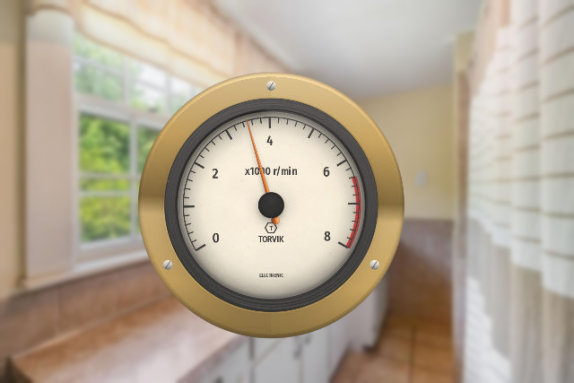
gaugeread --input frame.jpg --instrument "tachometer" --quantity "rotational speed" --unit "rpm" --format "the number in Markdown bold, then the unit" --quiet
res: **3500** rpm
